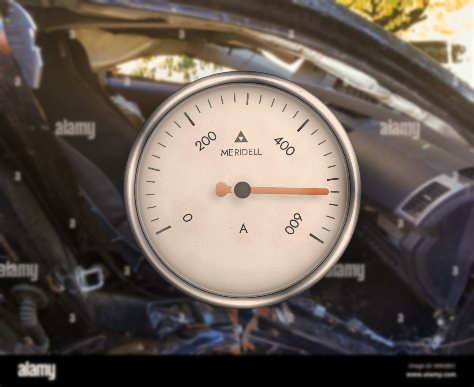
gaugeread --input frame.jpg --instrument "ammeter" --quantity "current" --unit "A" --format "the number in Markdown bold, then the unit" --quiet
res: **520** A
